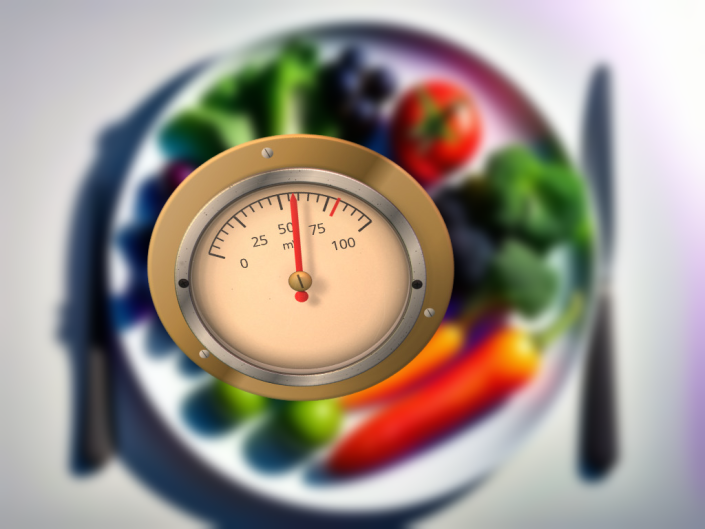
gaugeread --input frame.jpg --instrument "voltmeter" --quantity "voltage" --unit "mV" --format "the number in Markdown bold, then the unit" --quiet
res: **57.5** mV
